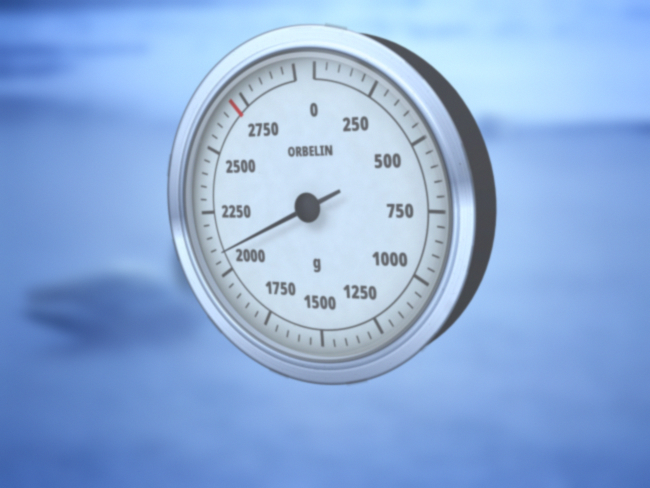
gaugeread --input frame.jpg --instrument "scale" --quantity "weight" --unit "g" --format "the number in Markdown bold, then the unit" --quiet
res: **2075** g
